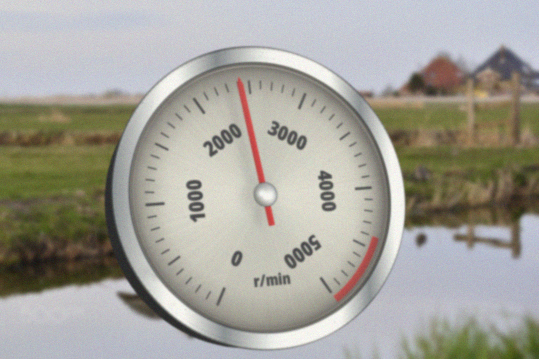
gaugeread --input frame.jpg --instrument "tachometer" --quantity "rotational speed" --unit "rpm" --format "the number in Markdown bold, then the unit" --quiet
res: **2400** rpm
